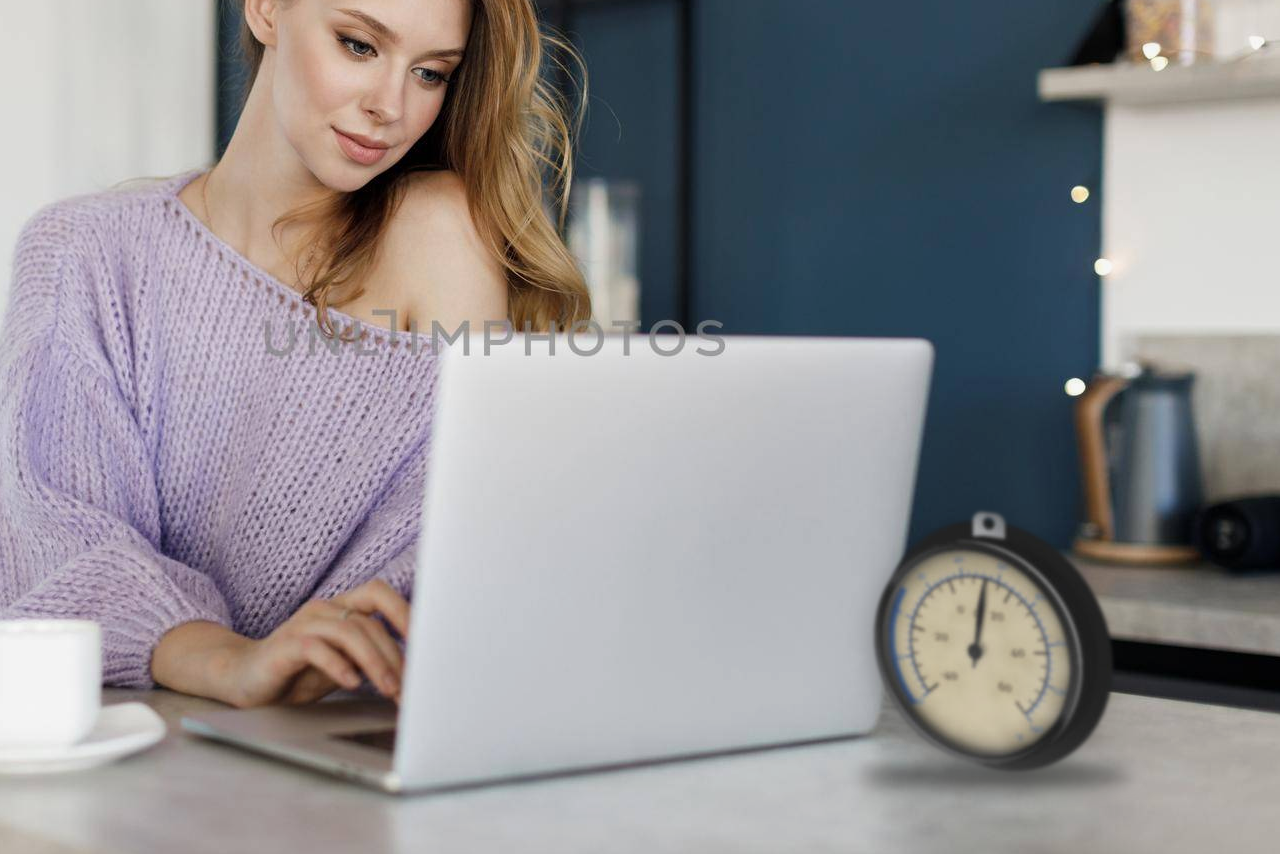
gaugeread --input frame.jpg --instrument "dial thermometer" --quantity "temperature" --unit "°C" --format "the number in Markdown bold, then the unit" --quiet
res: **12** °C
